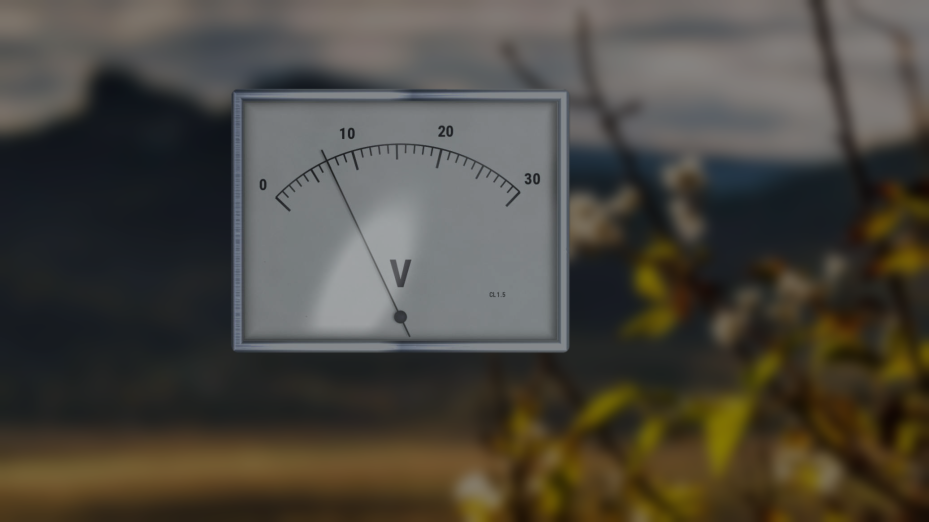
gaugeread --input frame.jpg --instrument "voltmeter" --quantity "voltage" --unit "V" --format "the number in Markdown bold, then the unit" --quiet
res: **7** V
